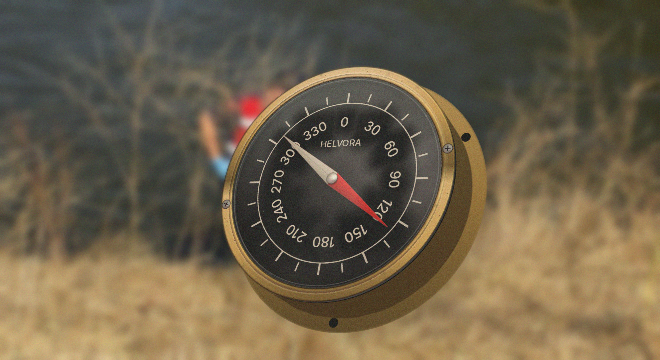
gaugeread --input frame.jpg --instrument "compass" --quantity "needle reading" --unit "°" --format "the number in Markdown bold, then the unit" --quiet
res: **127.5** °
